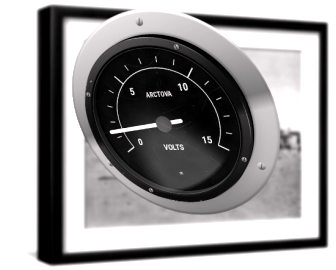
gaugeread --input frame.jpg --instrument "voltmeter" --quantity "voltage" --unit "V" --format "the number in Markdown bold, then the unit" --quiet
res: **1.5** V
